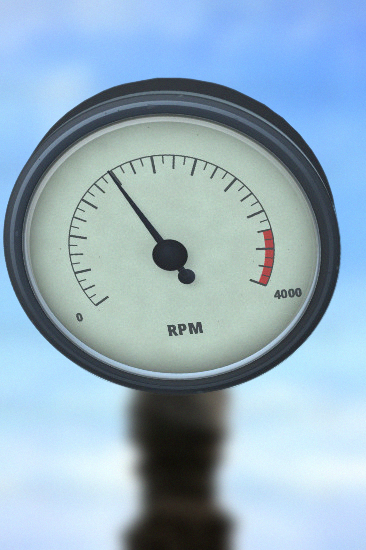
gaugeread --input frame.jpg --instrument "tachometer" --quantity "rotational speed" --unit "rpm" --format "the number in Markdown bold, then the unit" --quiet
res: **1600** rpm
